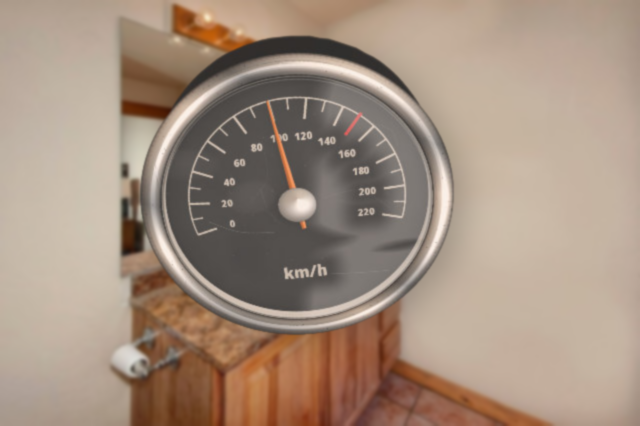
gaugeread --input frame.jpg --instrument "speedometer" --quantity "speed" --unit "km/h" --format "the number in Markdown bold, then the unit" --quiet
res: **100** km/h
